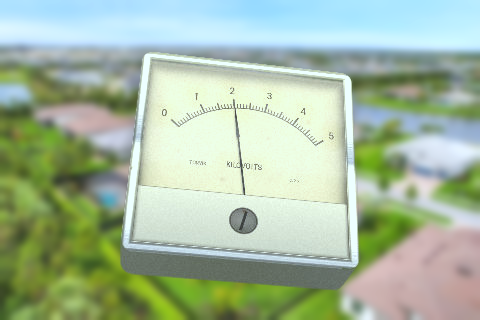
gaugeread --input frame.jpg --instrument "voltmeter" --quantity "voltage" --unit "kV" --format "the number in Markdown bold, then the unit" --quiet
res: **2** kV
